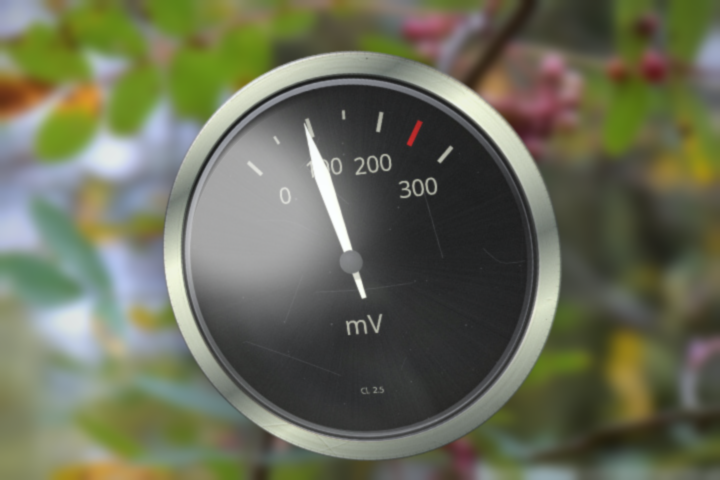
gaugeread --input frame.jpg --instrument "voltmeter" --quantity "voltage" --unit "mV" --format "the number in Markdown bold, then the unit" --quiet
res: **100** mV
